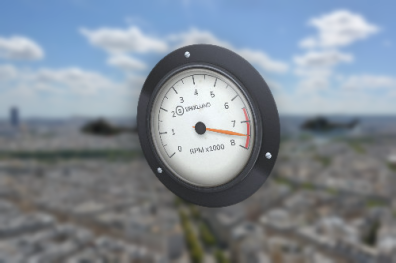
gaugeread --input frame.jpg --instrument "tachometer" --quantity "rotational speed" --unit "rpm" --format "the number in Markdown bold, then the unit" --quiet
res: **7500** rpm
